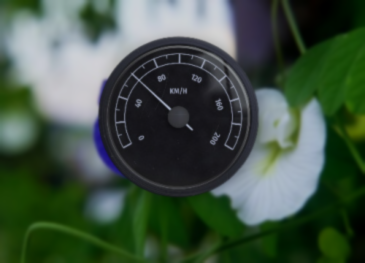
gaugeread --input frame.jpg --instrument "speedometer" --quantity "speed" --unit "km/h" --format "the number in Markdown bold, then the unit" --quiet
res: **60** km/h
